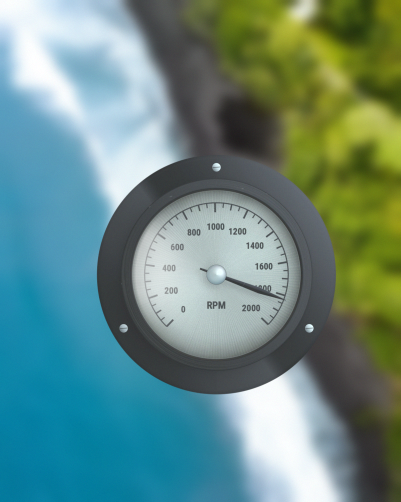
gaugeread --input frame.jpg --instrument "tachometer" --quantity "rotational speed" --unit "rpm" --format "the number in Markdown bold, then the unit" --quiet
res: **1825** rpm
